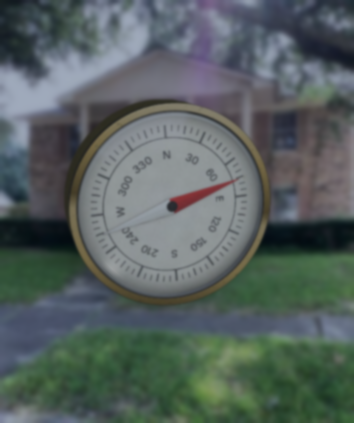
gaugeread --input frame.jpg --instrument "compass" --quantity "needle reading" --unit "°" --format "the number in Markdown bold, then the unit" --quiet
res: **75** °
